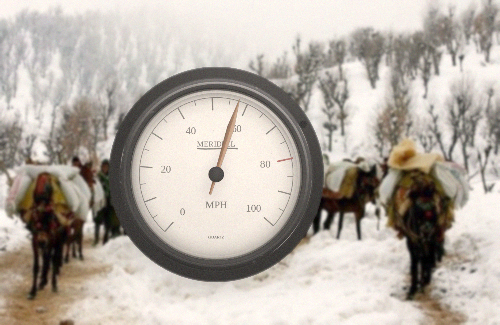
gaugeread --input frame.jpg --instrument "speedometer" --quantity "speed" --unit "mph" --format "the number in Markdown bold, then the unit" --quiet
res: **57.5** mph
